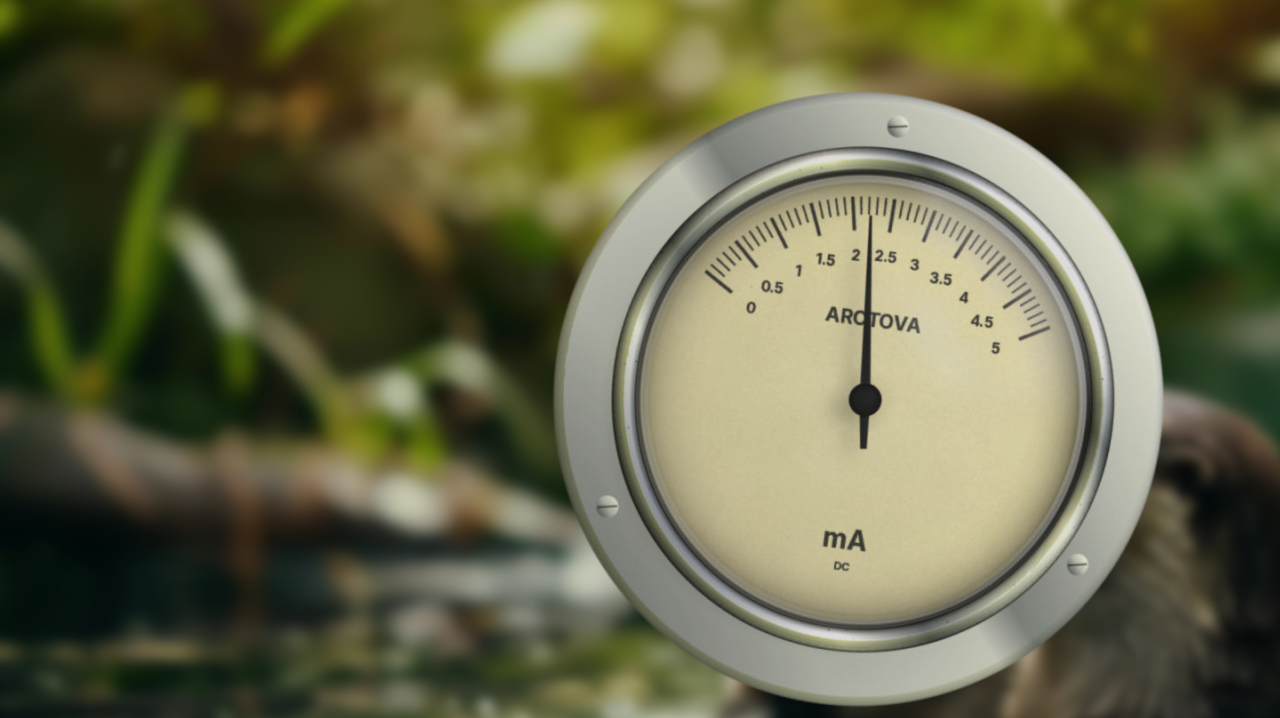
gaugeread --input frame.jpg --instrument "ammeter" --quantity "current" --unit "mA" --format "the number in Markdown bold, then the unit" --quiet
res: **2.2** mA
